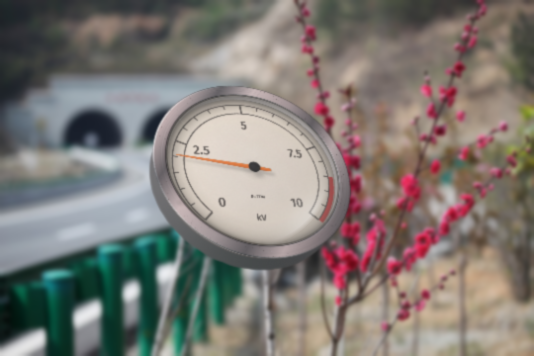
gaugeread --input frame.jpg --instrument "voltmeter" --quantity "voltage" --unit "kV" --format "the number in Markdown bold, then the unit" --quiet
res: **2** kV
